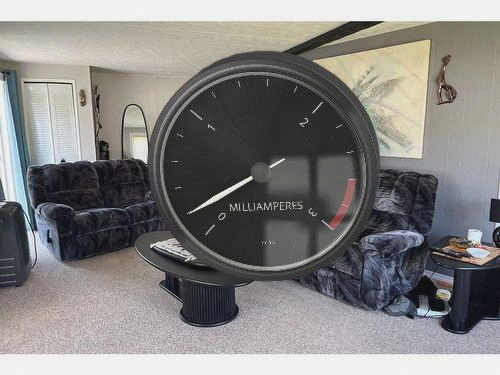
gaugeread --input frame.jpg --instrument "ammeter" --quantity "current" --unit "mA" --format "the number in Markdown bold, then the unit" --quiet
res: **0.2** mA
